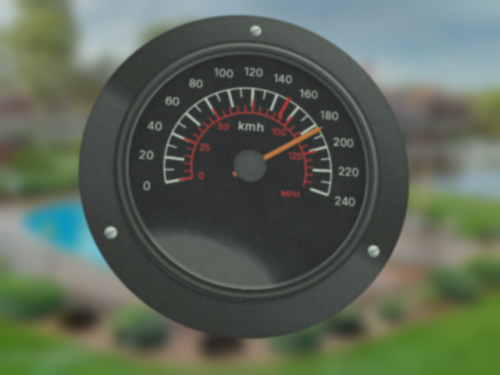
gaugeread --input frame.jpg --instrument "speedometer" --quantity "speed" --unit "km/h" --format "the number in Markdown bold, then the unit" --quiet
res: **185** km/h
